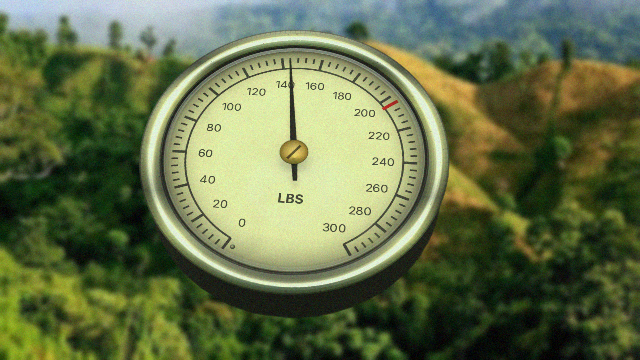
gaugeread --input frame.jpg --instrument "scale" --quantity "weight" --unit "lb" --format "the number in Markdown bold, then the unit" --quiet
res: **144** lb
